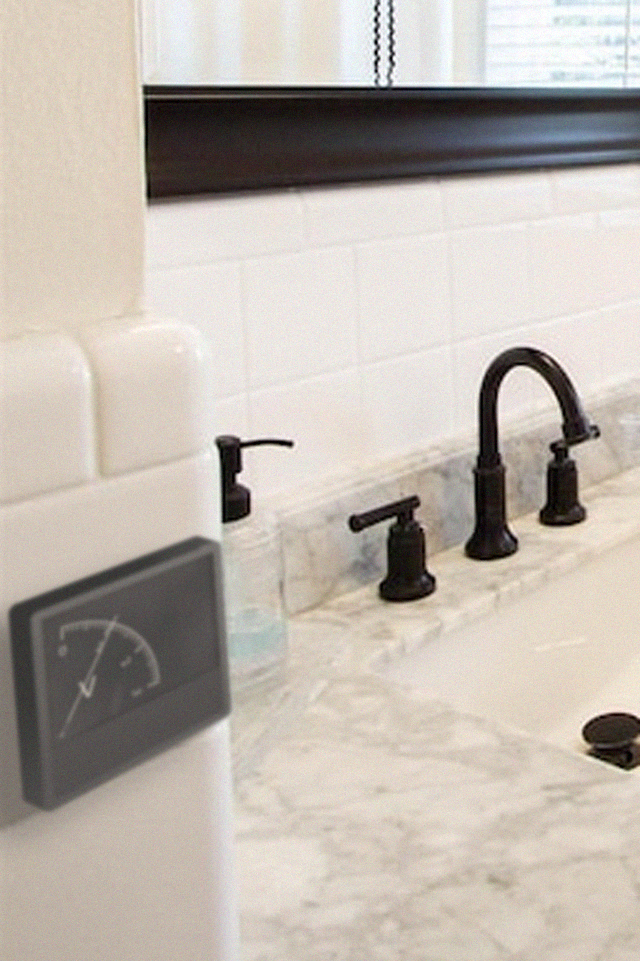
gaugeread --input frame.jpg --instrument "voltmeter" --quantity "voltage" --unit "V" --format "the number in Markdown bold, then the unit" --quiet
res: **1** V
